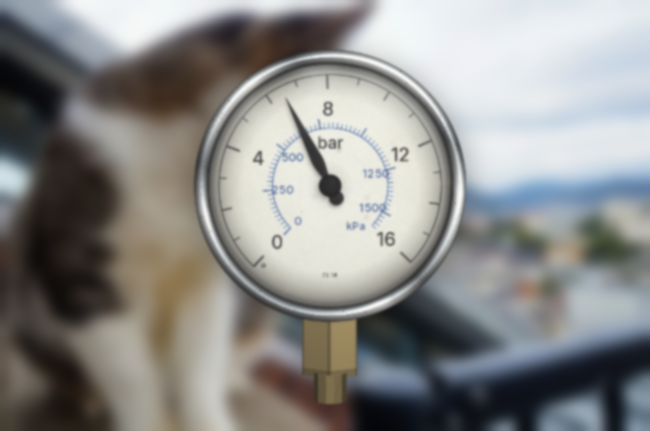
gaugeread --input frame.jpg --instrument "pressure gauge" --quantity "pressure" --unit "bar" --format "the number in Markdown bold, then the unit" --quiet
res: **6.5** bar
